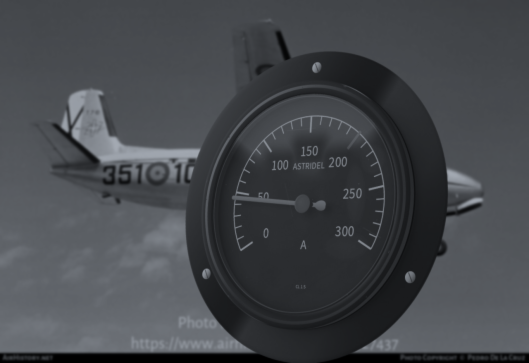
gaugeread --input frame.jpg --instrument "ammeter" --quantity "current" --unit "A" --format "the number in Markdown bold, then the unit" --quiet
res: **45** A
